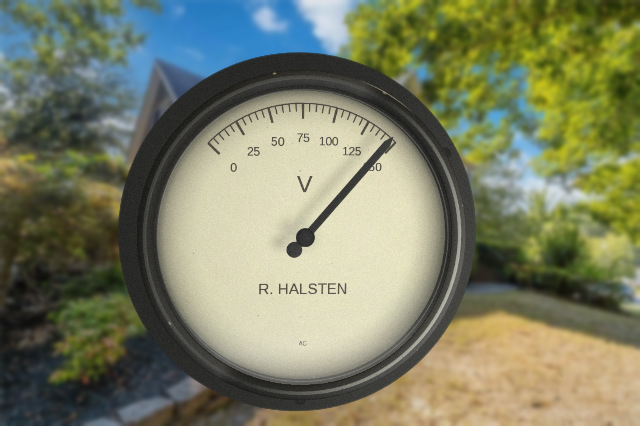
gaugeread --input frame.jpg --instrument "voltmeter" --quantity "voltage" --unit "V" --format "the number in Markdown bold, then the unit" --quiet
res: **145** V
